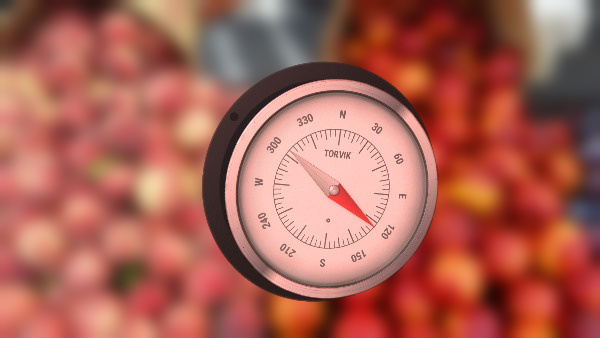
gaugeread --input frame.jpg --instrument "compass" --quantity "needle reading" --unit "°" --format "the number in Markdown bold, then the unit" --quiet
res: **125** °
